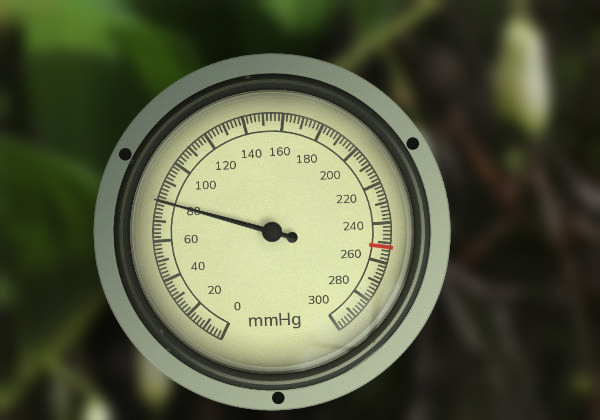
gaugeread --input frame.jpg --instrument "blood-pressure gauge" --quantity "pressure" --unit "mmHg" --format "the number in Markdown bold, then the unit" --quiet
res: **80** mmHg
